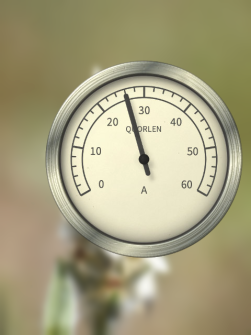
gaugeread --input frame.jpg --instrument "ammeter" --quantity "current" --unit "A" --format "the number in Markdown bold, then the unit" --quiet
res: **26** A
